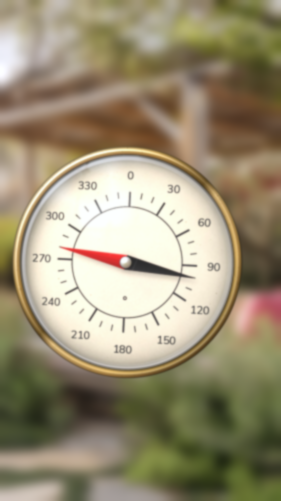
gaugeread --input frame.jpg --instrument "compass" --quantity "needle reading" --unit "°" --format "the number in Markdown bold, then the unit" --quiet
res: **280** °
